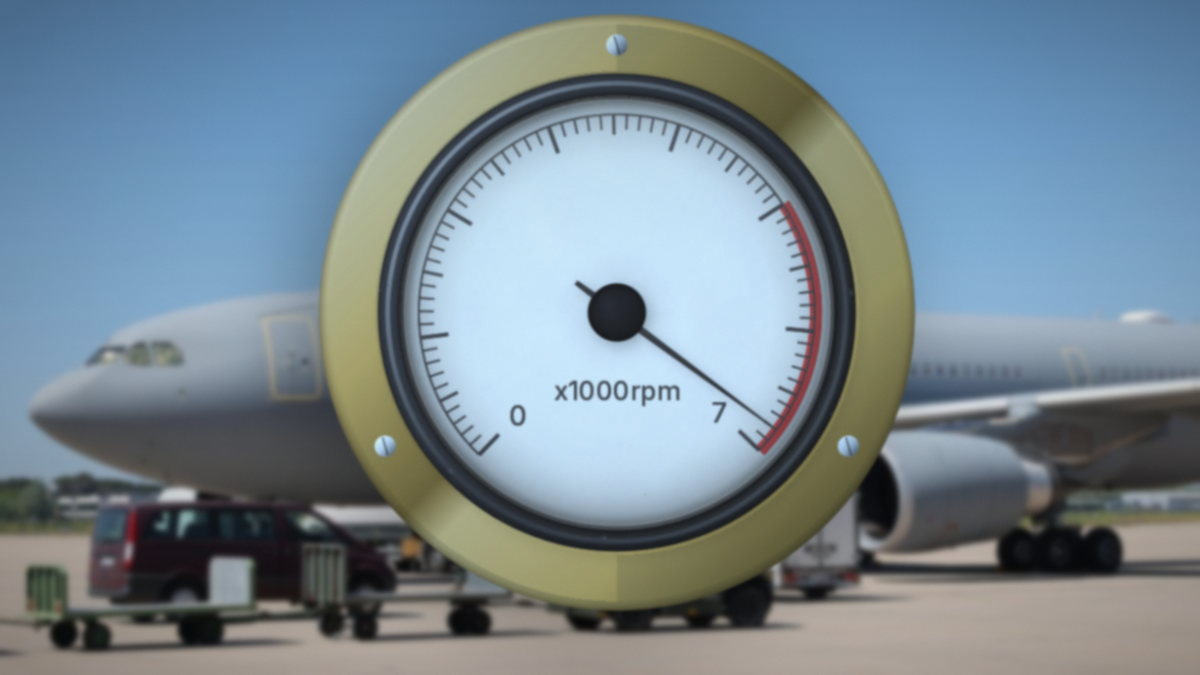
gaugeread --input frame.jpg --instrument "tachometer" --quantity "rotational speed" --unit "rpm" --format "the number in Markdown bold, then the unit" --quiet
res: **6800** rpm
